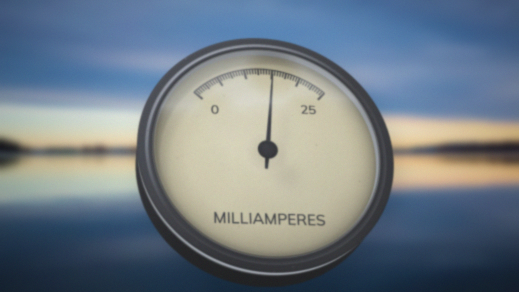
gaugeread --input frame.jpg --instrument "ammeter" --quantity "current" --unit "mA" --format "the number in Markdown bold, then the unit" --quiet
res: **15** mA
